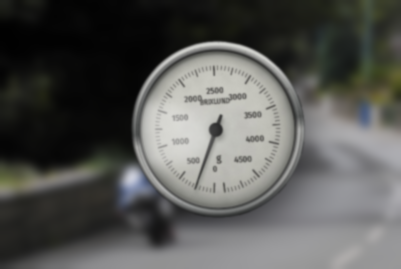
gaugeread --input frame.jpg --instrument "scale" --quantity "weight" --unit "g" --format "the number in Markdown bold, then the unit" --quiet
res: **250** g
